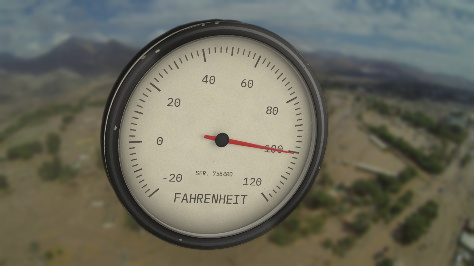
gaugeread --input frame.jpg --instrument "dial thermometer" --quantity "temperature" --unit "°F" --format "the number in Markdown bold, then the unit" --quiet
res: **100** °F
